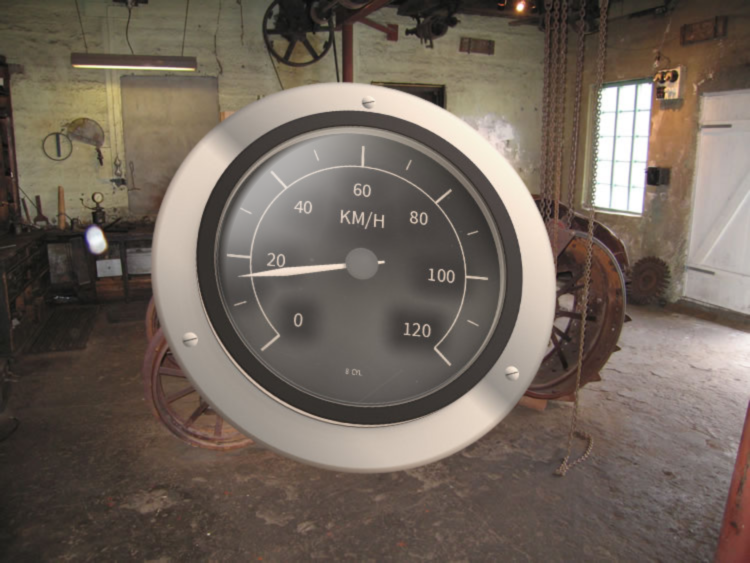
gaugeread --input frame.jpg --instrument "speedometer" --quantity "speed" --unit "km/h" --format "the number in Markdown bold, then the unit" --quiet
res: **15** km/h
